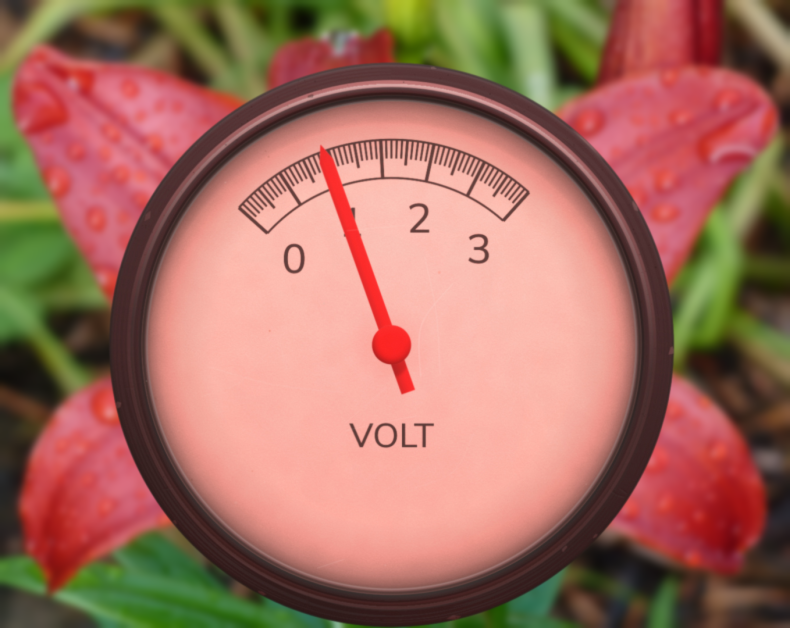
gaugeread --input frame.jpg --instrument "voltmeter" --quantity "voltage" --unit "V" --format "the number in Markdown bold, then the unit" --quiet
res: **0.95** V
